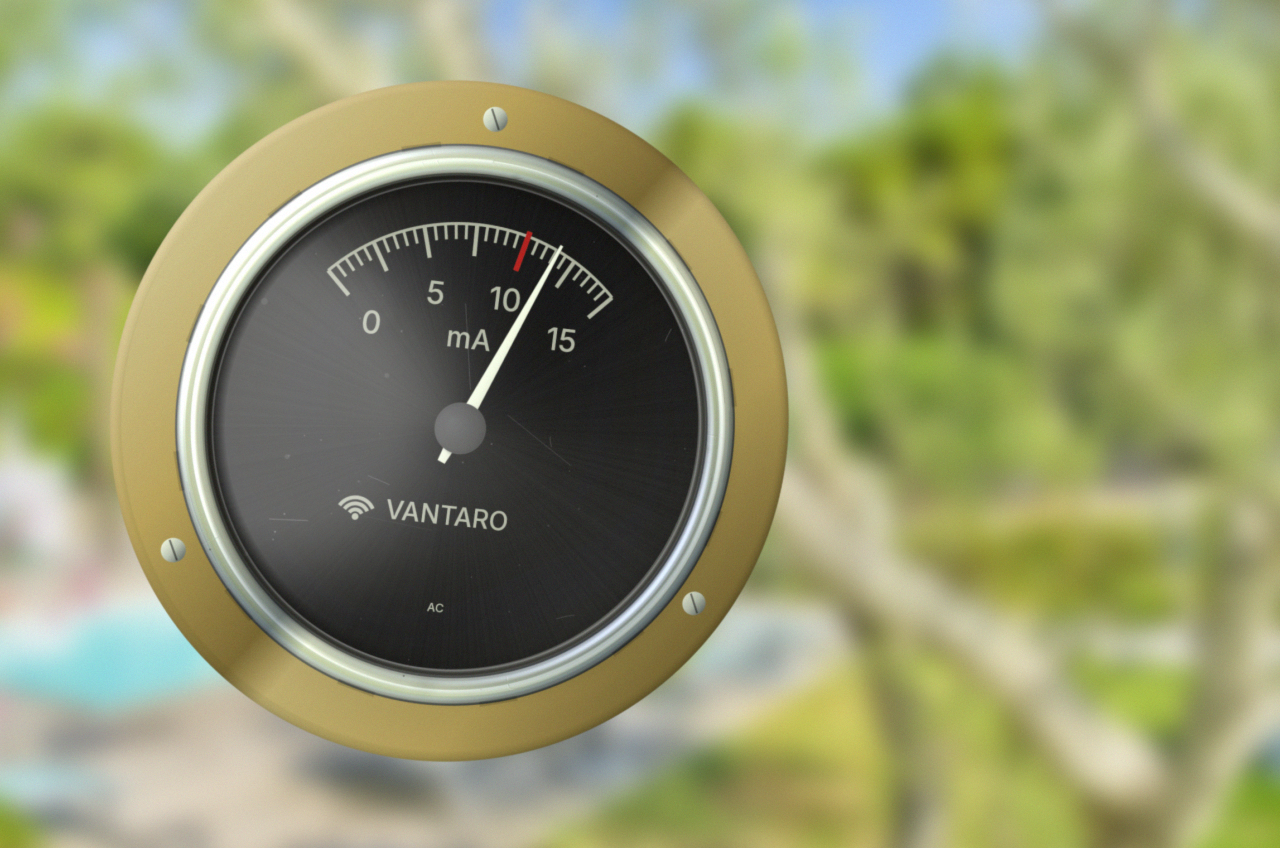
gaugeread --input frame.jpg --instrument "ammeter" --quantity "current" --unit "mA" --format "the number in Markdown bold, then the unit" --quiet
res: **11.5** mA
